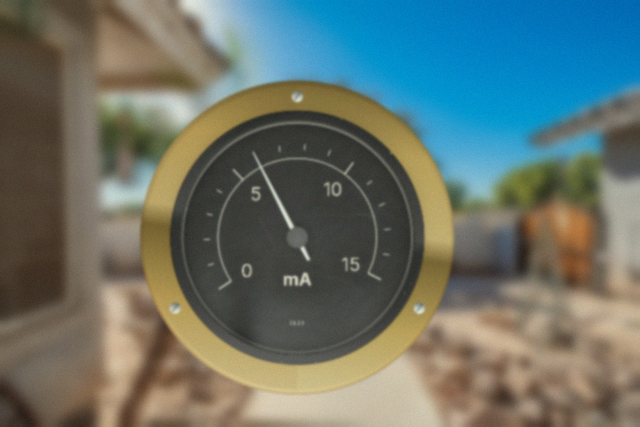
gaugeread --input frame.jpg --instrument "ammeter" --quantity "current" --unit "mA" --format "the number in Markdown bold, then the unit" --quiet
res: **6** mA
